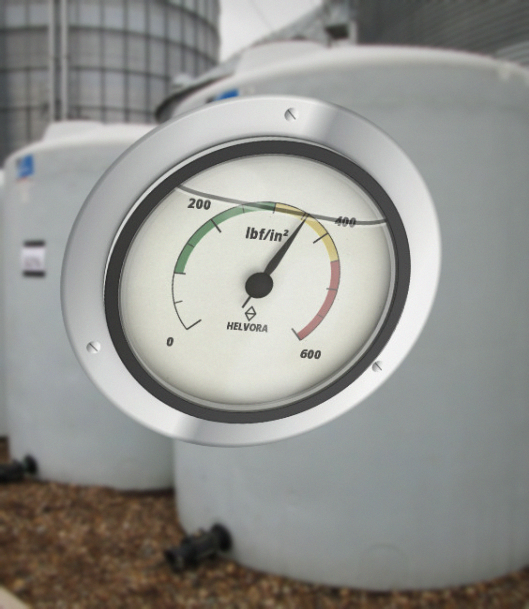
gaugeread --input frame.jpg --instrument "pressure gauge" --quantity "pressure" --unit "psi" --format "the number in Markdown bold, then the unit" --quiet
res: **350** psi
